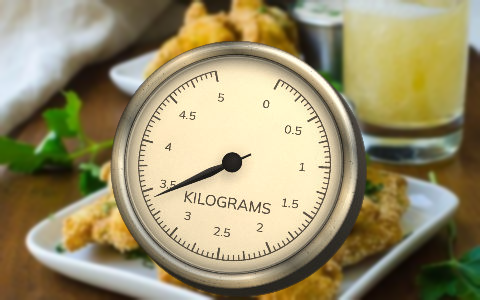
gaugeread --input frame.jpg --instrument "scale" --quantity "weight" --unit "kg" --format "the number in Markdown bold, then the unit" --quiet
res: **3.4** kg
